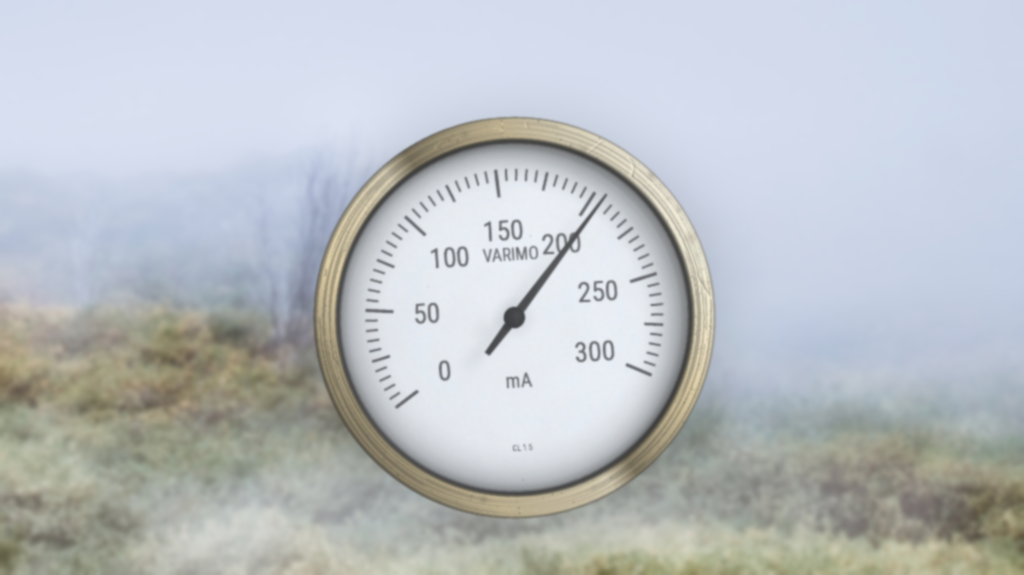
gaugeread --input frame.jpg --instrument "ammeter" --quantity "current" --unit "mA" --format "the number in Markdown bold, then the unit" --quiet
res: **205** mA
